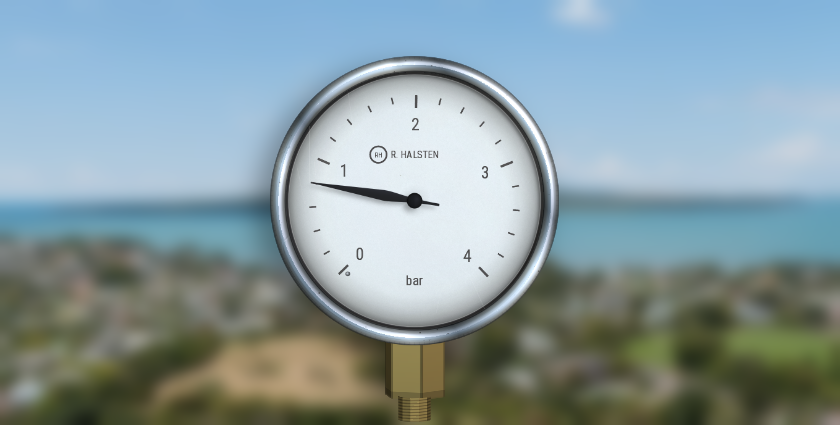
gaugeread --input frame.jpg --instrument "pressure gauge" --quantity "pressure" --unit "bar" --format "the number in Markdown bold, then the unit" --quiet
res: **0.8** bar
